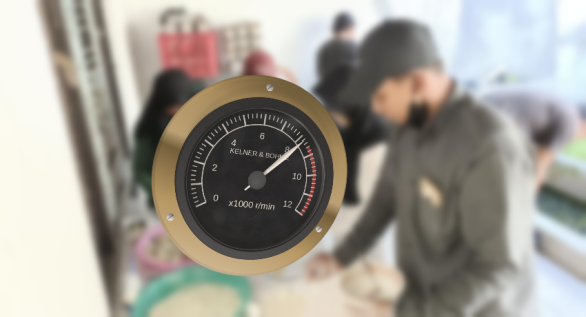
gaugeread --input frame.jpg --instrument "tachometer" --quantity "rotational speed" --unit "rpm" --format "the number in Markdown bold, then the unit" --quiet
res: **8200** rpm
